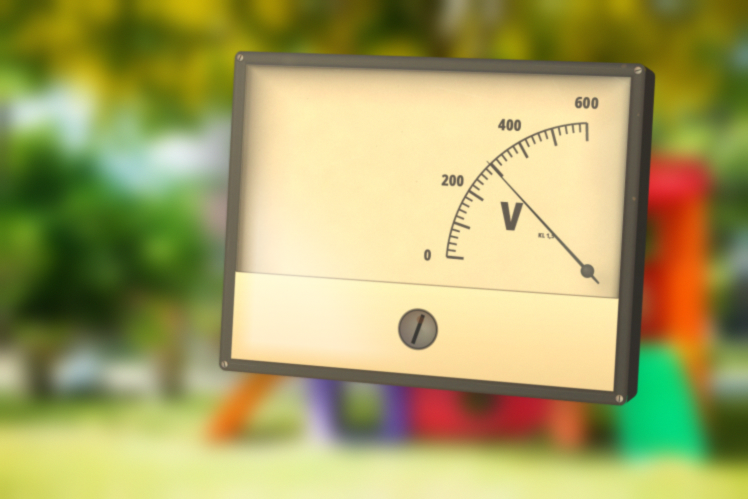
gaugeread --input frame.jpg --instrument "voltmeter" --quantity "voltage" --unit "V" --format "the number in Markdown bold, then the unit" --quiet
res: **300** V
